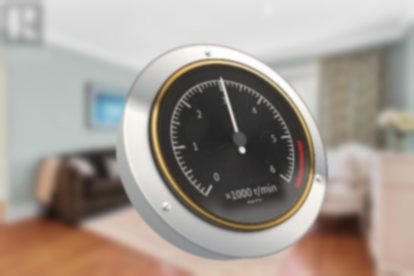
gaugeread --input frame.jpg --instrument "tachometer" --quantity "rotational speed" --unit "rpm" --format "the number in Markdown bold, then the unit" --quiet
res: **3000** rpm
